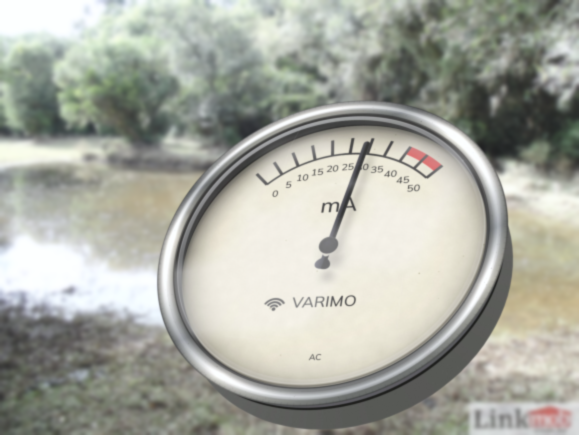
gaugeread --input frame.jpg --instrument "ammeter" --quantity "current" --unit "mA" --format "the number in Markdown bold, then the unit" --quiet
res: **30** mA
